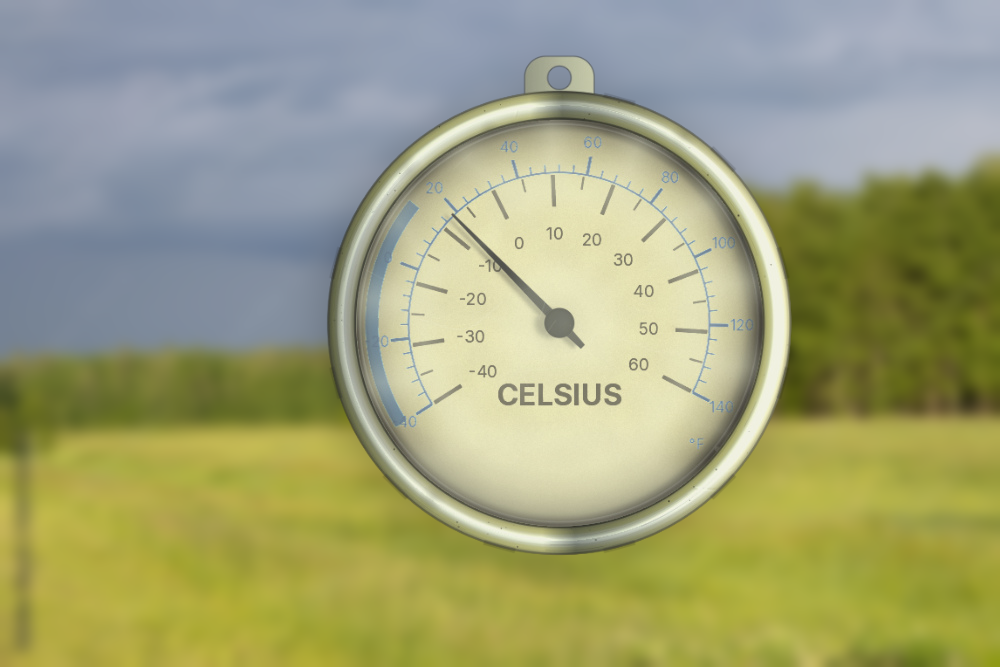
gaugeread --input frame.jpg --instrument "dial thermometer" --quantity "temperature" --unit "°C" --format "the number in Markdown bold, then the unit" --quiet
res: **-7.5** °C
